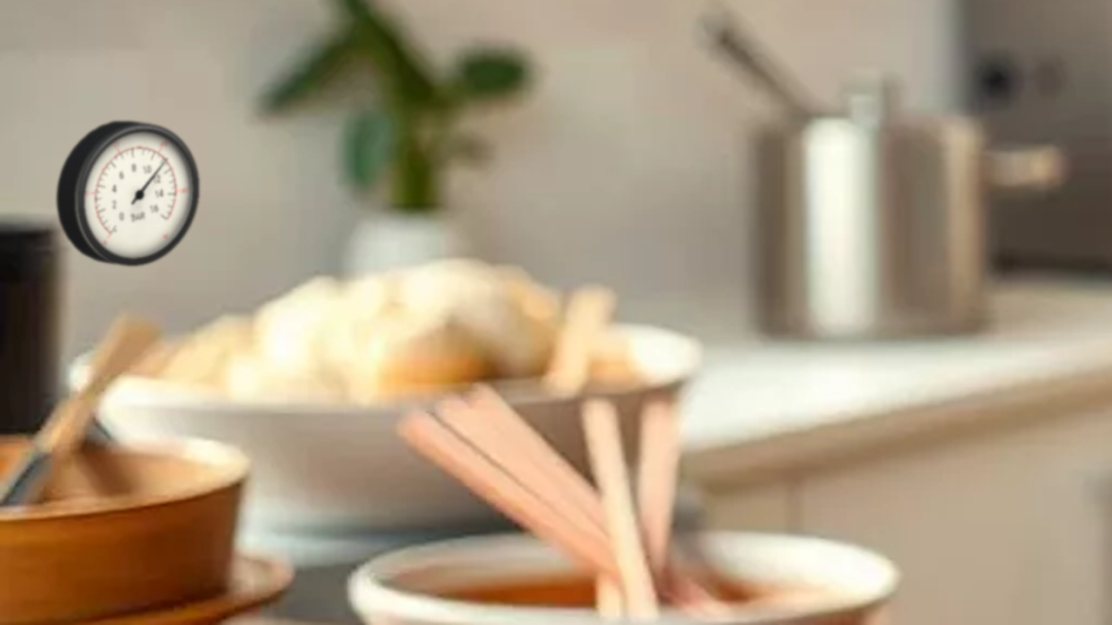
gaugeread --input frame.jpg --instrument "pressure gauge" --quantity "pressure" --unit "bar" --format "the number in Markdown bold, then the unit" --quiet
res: **11** bar
